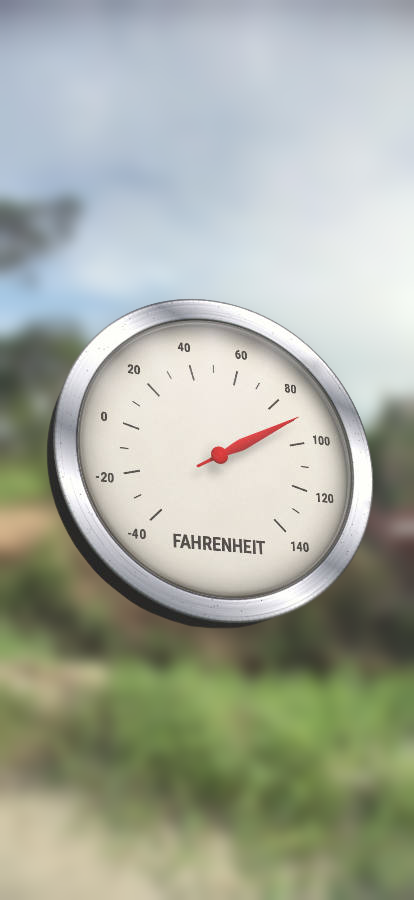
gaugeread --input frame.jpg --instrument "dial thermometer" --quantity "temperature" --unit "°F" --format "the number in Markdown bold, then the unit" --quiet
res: **90** °F
